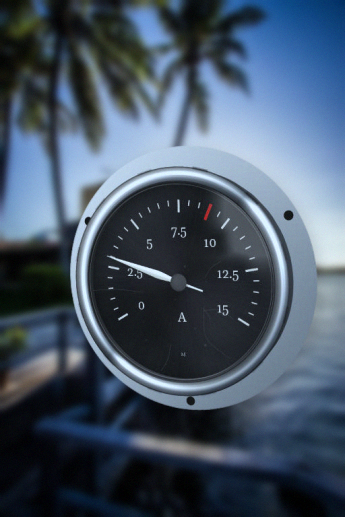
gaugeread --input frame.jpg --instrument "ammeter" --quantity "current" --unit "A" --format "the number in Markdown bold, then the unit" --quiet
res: **3** A
